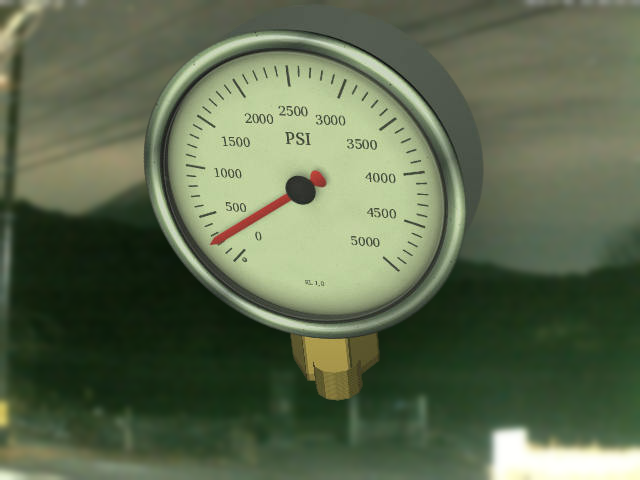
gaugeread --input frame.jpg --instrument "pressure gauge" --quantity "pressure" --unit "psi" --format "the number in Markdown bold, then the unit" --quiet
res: **250** psi
